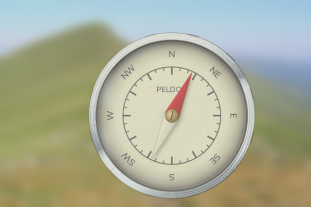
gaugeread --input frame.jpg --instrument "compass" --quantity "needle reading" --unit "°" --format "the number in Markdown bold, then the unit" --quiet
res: **25** °
